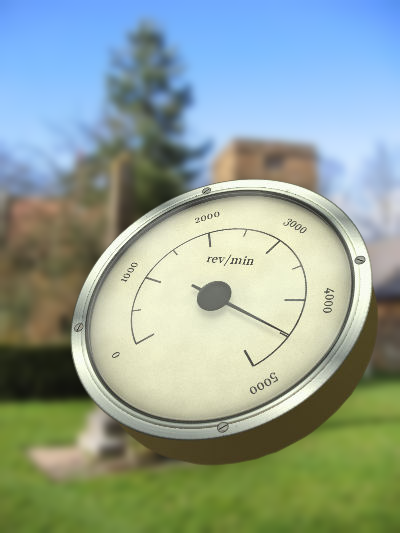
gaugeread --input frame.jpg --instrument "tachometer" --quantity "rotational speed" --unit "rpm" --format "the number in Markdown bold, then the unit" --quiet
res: **4500** rpm
